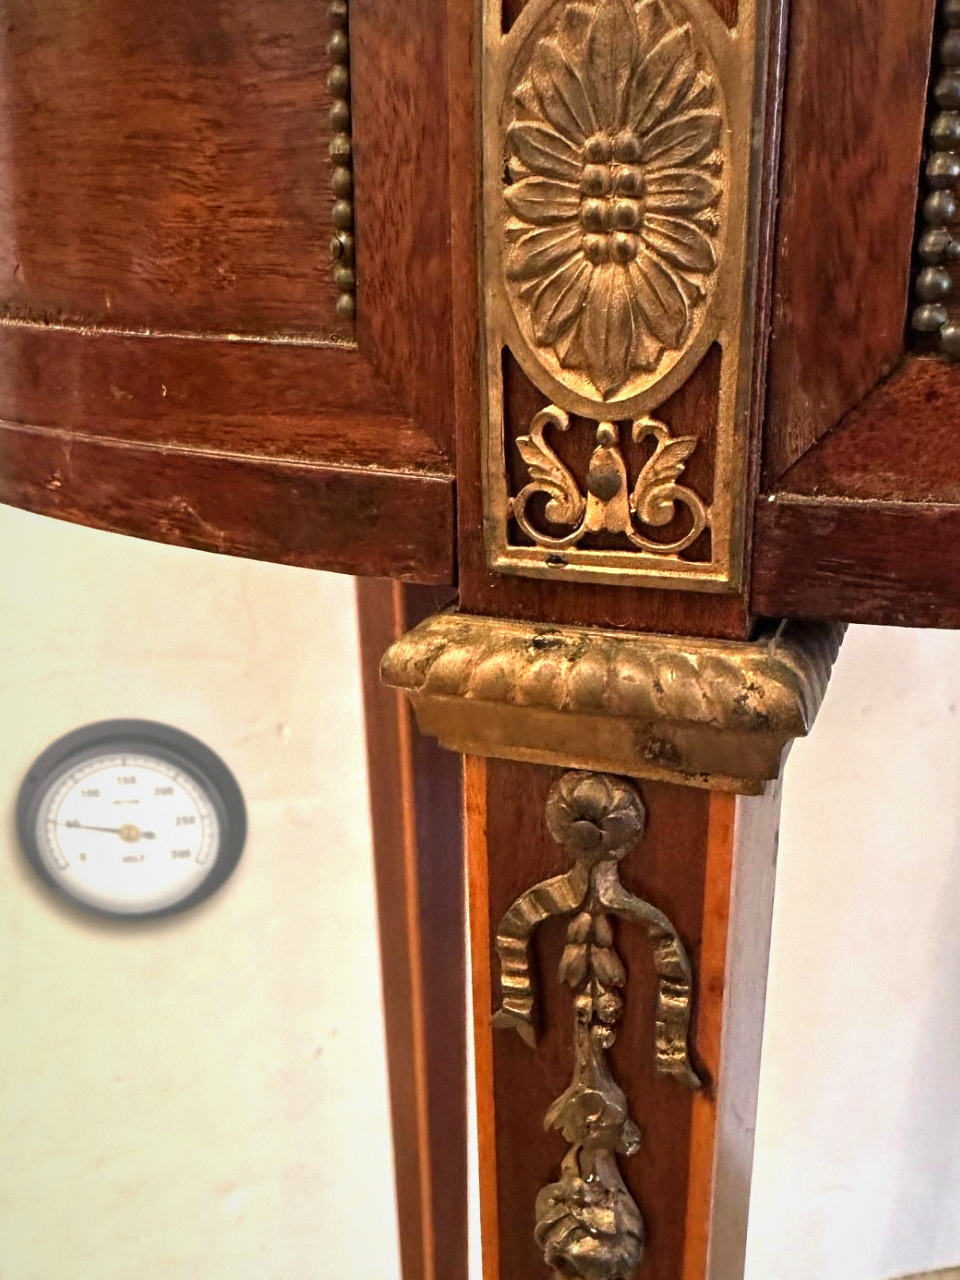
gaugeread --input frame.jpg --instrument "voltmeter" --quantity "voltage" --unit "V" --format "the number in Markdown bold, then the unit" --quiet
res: **50** V
